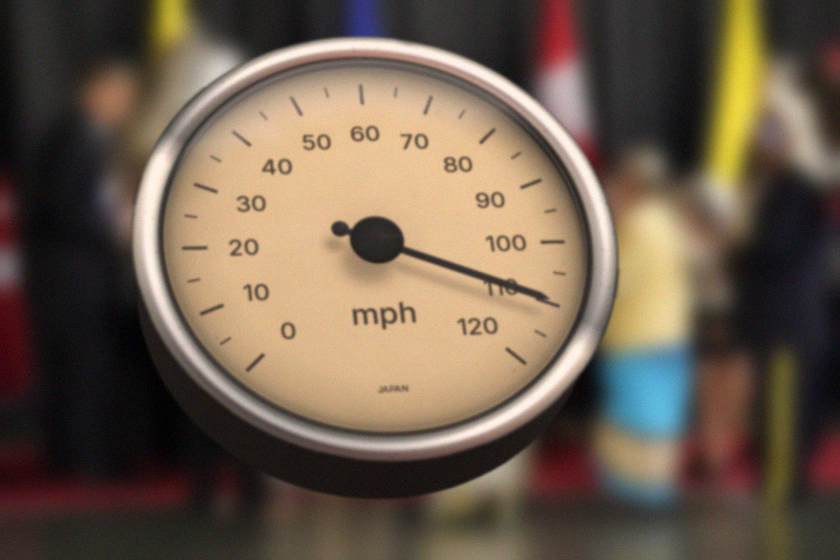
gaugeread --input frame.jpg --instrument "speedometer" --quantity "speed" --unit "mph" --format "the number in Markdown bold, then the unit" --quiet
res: **110** mph
